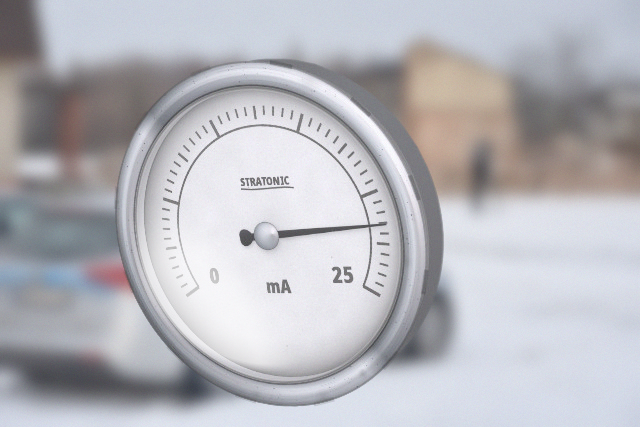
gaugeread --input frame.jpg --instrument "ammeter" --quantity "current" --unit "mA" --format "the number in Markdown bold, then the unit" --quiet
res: **21.5** mA
